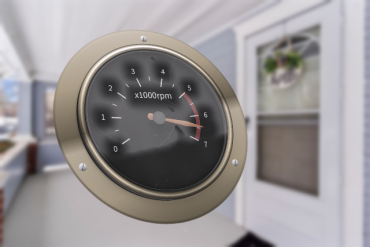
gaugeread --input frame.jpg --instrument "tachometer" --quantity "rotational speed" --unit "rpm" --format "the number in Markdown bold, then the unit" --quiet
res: **6500** rpm
